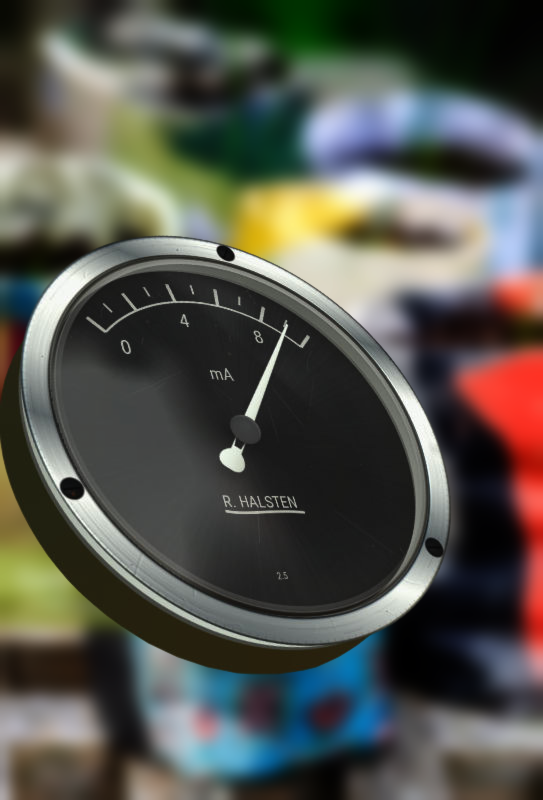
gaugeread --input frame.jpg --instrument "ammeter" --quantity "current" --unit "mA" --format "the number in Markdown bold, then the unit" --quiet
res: **9** mA
